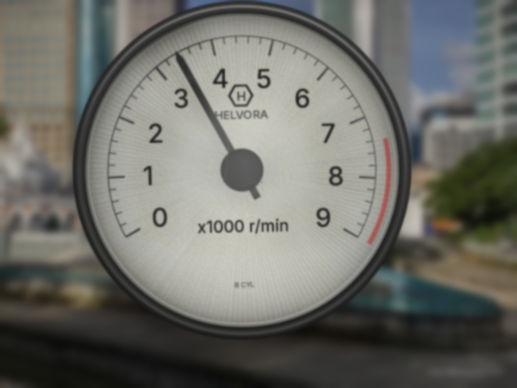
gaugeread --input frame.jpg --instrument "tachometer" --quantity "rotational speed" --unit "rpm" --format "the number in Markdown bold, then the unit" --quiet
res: **3400** rpm
